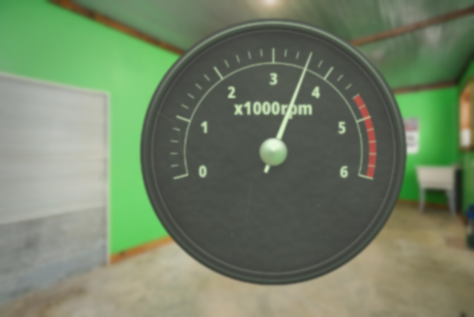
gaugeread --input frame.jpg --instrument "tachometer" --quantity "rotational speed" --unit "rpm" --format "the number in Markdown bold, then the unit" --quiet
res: **3600** rpm
